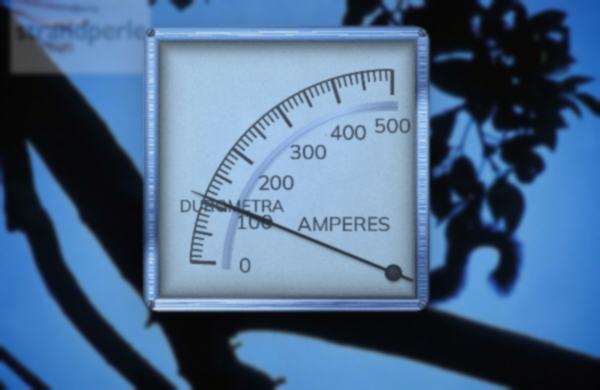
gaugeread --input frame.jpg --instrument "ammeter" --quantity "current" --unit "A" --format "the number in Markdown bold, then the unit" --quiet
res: **110** A
